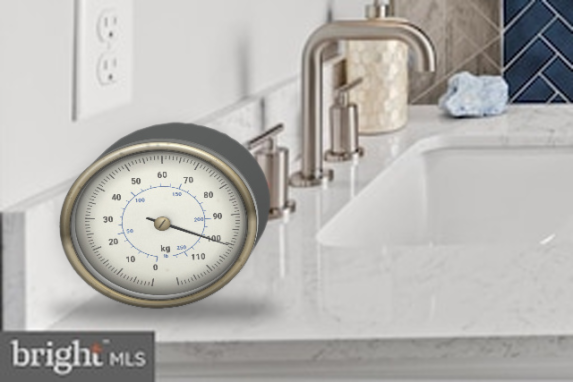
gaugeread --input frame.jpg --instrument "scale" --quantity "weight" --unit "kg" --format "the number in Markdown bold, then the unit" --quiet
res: **100** kg
